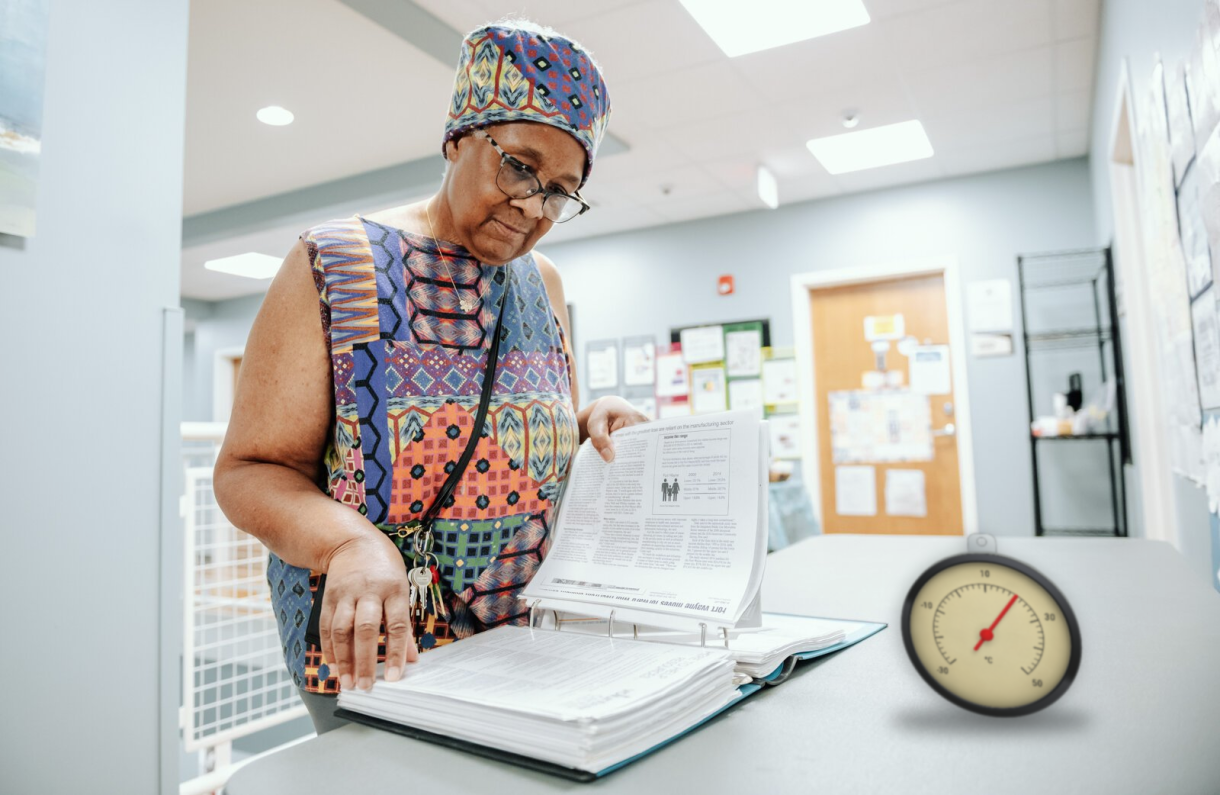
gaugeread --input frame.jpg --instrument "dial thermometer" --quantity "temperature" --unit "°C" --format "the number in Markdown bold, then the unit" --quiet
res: **20** °C
